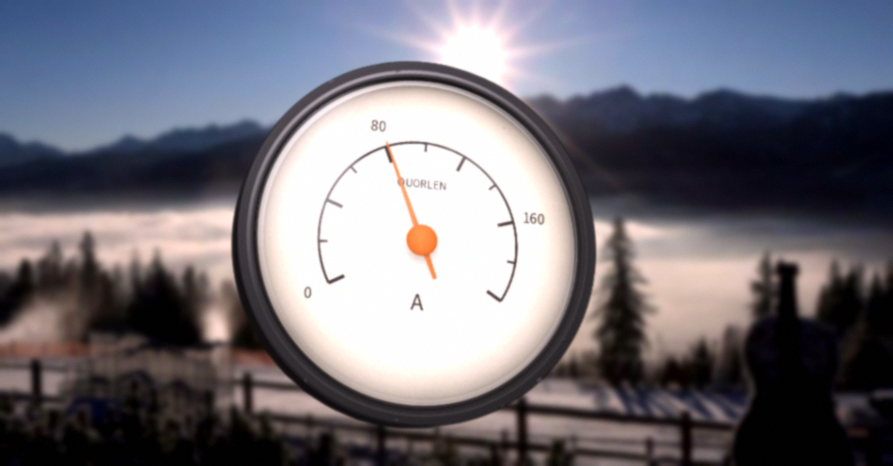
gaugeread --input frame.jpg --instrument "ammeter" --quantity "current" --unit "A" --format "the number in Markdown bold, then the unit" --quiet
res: **80** A
